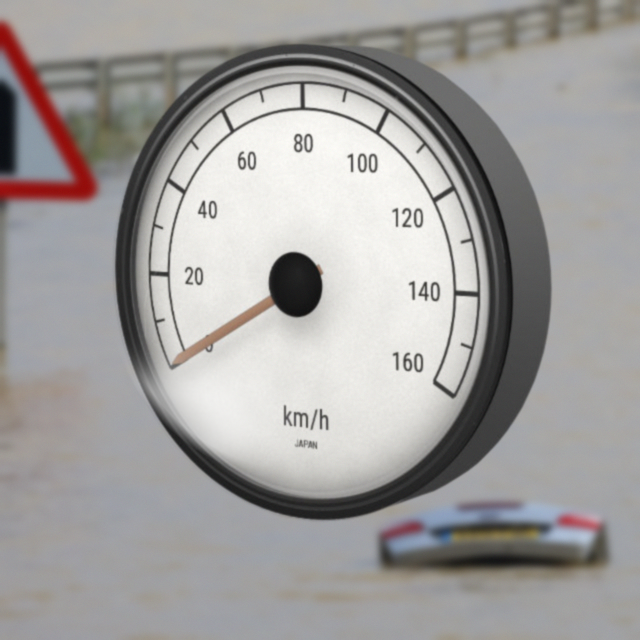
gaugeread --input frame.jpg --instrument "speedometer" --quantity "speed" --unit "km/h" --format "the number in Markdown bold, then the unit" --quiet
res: **0** km/h
